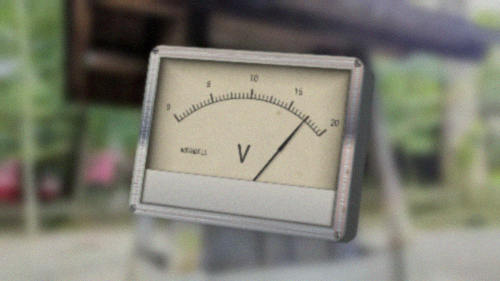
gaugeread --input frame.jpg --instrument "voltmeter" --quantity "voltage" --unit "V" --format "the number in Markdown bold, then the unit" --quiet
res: **17.5** V
